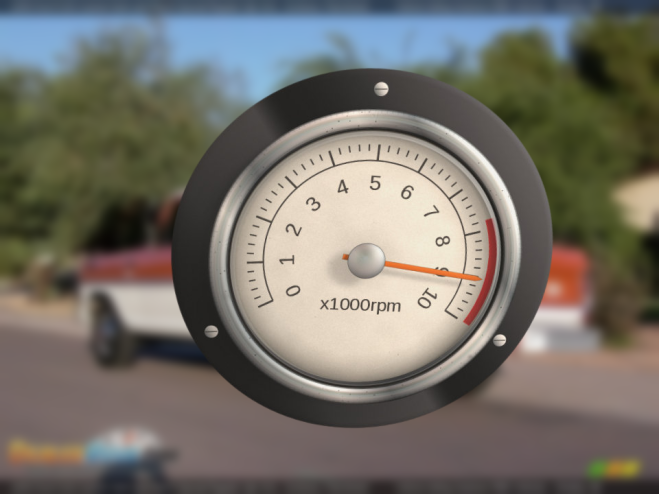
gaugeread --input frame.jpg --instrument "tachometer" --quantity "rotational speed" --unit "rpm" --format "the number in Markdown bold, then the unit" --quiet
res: **9000** rpm
